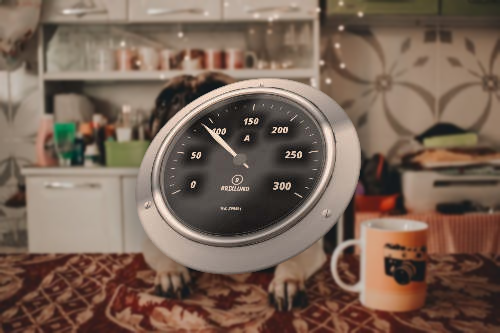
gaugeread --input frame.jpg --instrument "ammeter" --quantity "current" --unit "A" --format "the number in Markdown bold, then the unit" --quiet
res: **90** A
